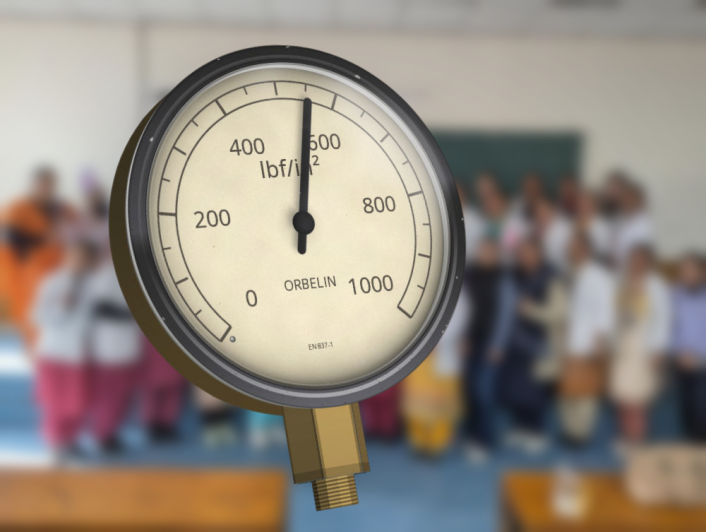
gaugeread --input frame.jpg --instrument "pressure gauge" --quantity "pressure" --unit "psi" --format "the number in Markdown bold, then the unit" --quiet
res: **550** psi
